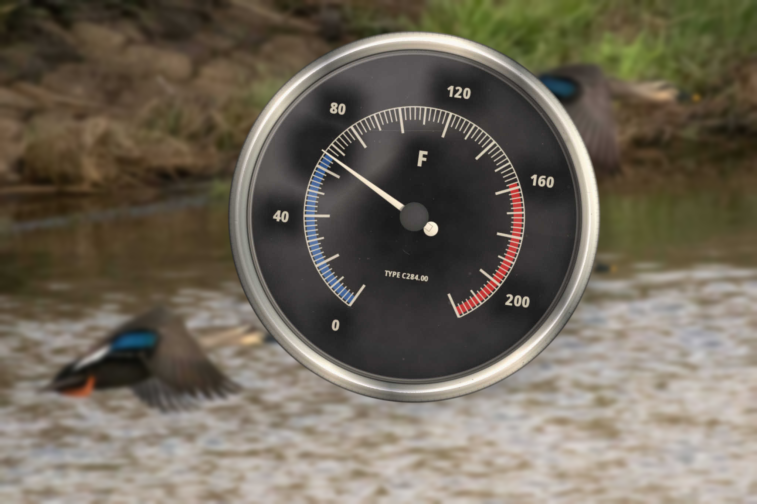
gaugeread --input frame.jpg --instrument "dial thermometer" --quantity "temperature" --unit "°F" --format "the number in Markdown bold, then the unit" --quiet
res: **66** °F
